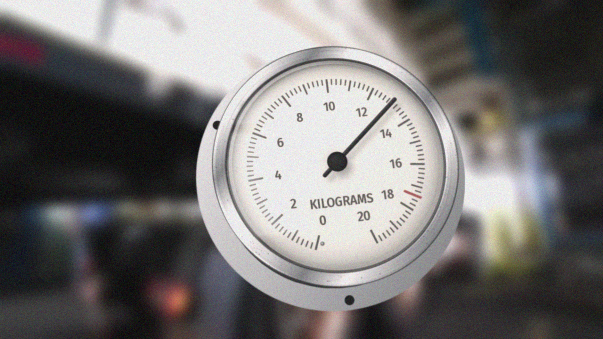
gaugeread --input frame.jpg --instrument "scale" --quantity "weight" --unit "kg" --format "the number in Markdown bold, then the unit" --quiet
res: **13** kg
